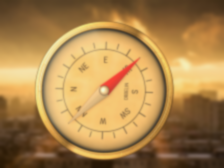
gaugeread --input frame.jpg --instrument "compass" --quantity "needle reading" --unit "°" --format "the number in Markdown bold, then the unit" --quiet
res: **135** °
